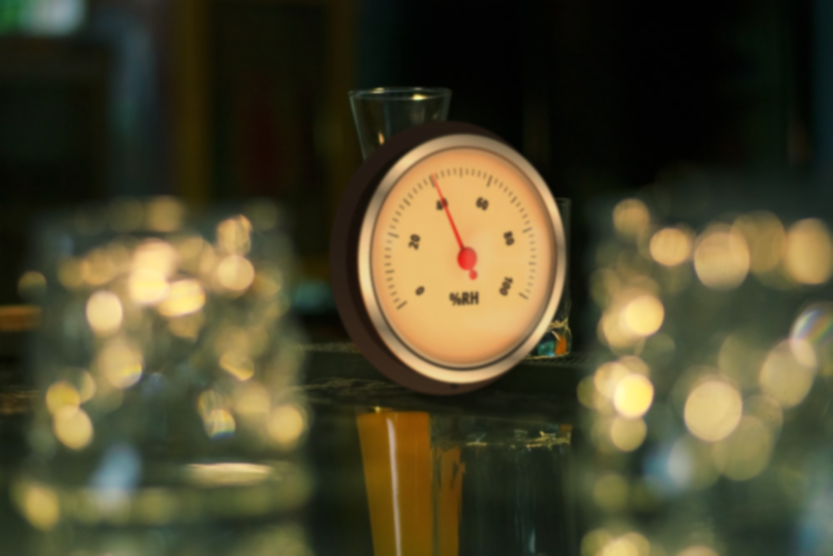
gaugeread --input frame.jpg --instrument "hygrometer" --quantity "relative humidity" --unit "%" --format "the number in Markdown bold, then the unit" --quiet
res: **40** %
